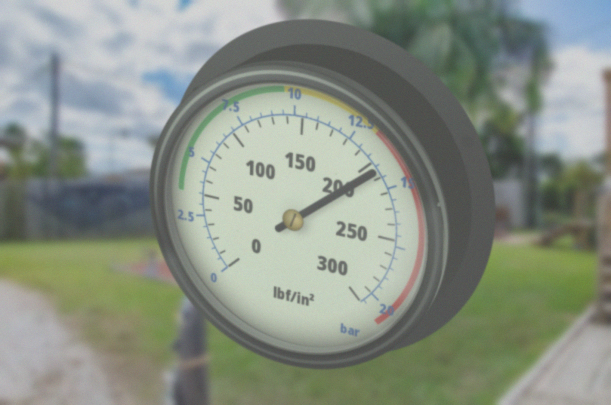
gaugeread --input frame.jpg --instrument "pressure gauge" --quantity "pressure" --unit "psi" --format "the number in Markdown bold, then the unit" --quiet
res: **205** psi
